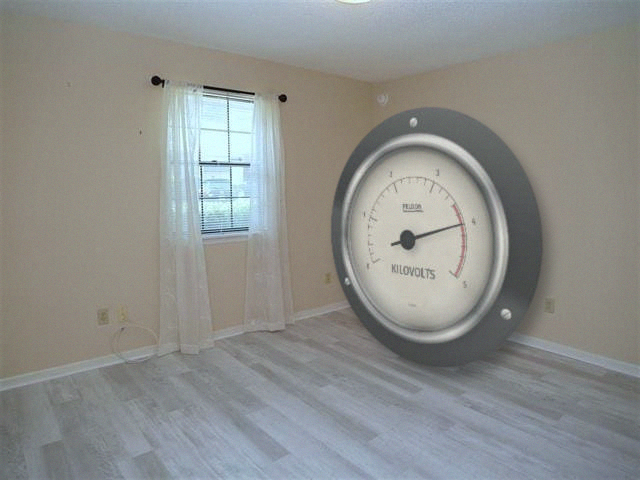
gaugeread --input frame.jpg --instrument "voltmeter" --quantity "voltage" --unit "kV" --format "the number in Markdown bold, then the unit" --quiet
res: **4** kV
